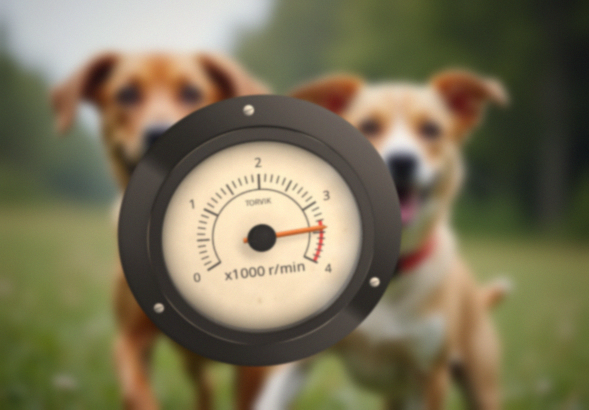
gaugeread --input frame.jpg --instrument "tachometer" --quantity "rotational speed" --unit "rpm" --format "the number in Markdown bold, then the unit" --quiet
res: **3400** rpm
